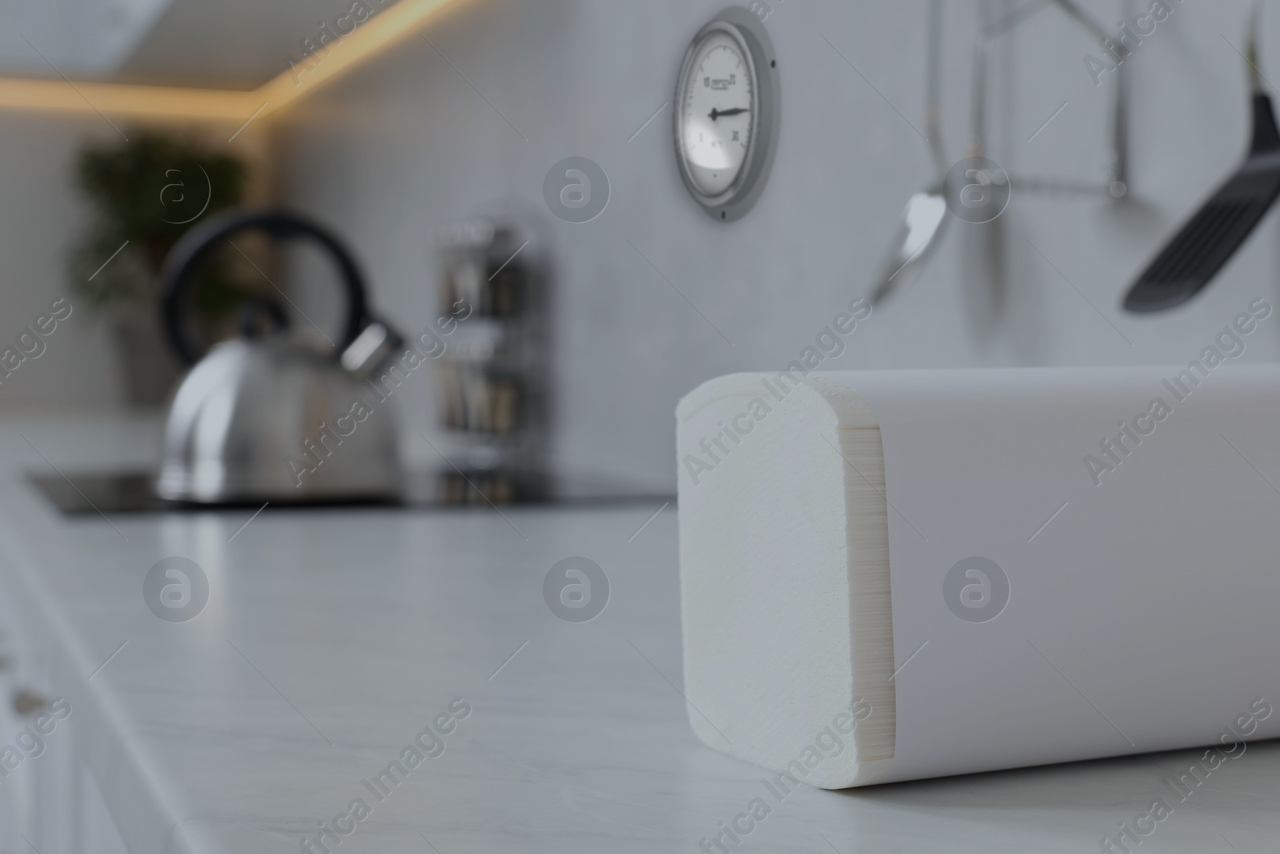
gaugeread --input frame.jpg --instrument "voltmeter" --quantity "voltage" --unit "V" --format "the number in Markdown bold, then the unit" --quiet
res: **26** V
